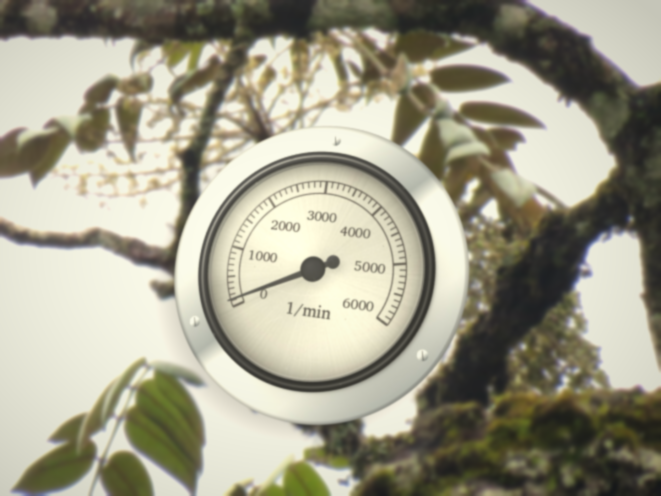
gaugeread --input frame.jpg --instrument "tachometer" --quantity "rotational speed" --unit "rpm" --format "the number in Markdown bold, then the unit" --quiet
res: **100** rpm
